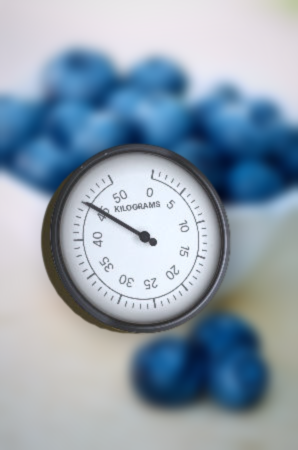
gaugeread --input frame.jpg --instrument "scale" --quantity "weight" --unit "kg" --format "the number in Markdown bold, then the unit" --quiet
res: **45** kg
